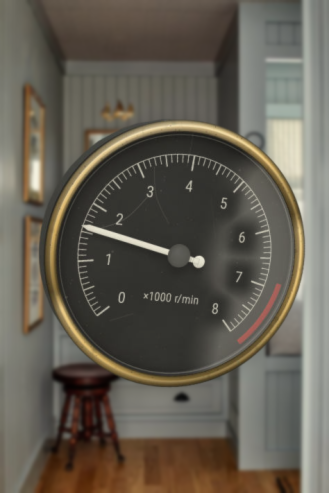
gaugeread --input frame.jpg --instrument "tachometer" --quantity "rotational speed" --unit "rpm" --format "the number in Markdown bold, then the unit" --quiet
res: **1600** rpm
